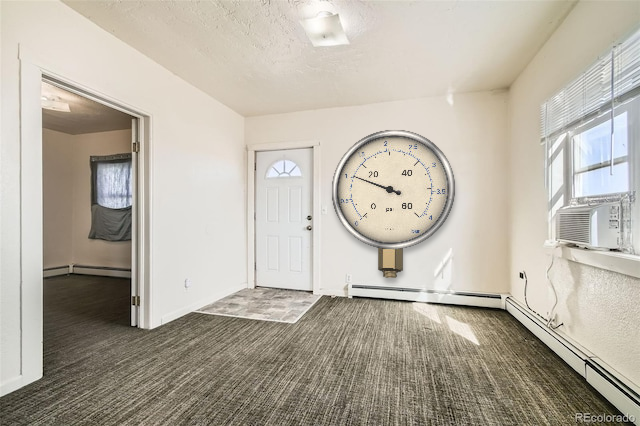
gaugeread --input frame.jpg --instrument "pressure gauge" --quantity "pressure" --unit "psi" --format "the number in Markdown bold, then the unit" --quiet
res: **15** psi
